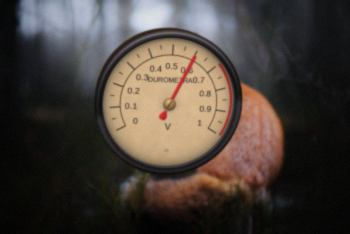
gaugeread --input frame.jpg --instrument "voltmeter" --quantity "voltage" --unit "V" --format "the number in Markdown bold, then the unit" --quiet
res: **0.6** V
